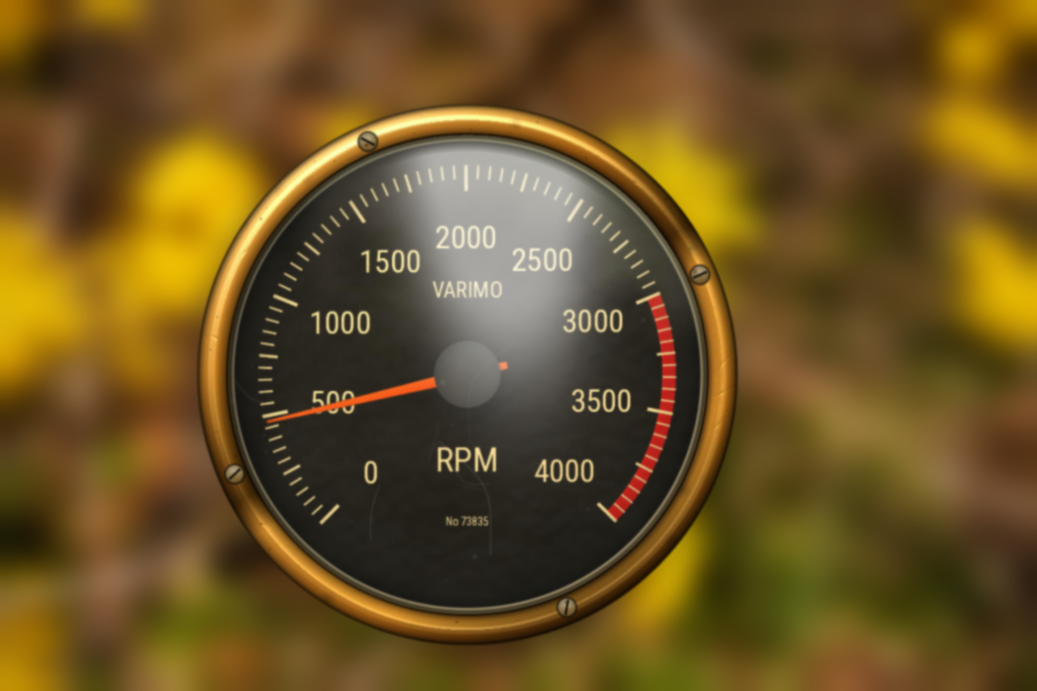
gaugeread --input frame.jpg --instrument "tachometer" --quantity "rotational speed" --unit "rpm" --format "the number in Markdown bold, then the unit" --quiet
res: **475** rpm
